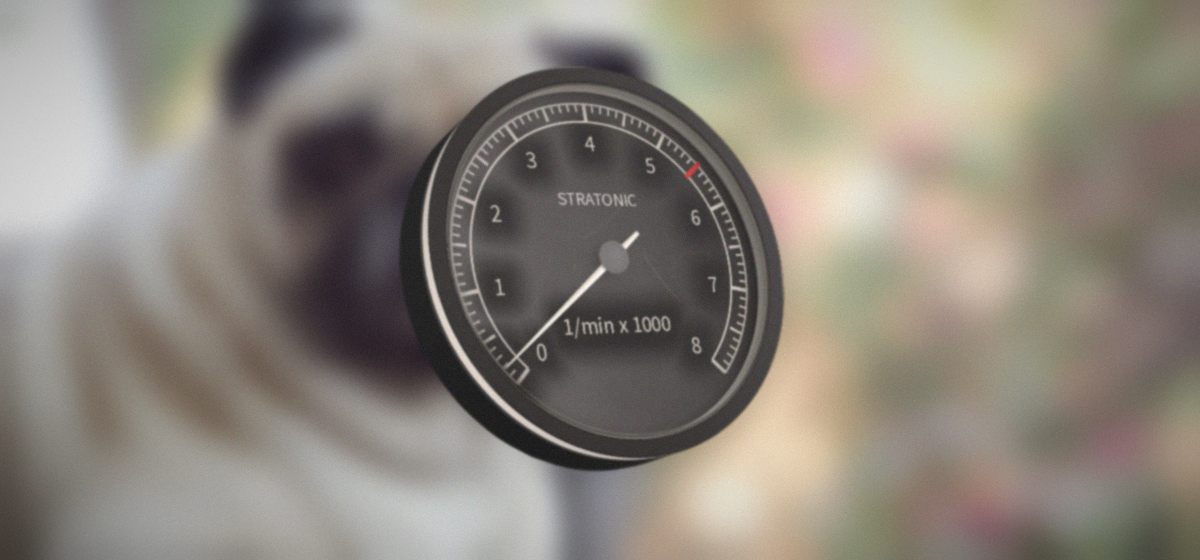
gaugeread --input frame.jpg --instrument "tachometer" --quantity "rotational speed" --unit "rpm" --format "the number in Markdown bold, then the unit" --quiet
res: **200** rpm
